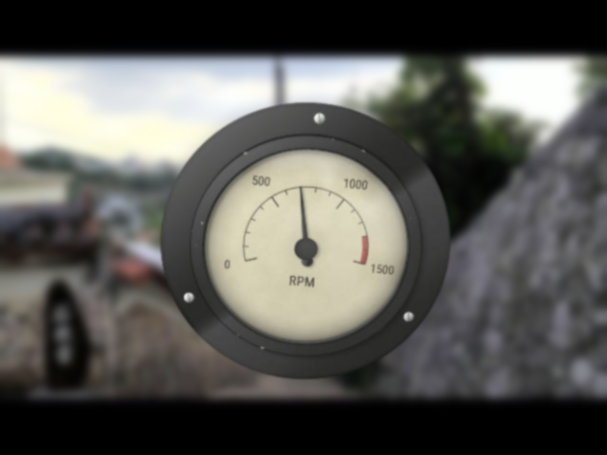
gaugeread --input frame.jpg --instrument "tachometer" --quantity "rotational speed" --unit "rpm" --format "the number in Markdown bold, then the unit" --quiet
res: **700** rpm
